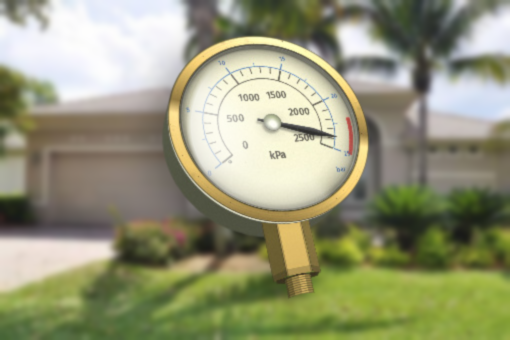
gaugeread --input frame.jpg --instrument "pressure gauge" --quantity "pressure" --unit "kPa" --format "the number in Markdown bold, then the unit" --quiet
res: **2400** kPa
